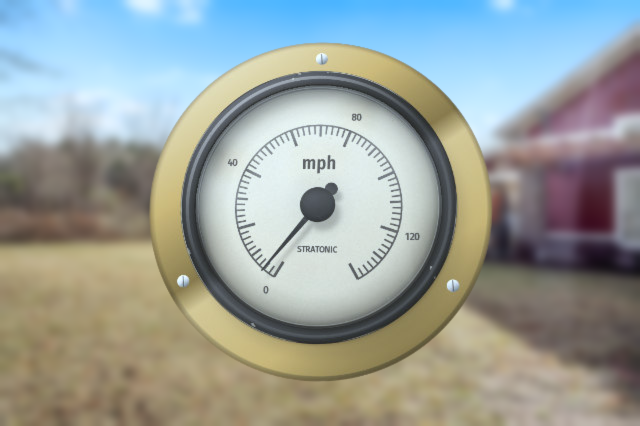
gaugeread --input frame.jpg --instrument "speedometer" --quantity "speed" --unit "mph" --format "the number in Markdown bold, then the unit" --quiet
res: **4** mph
